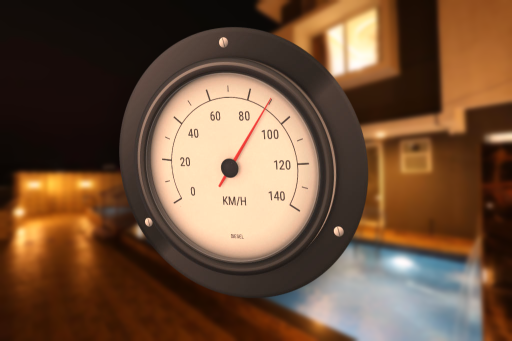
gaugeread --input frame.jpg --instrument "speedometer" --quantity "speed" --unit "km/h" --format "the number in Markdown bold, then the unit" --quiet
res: **90** km/h
